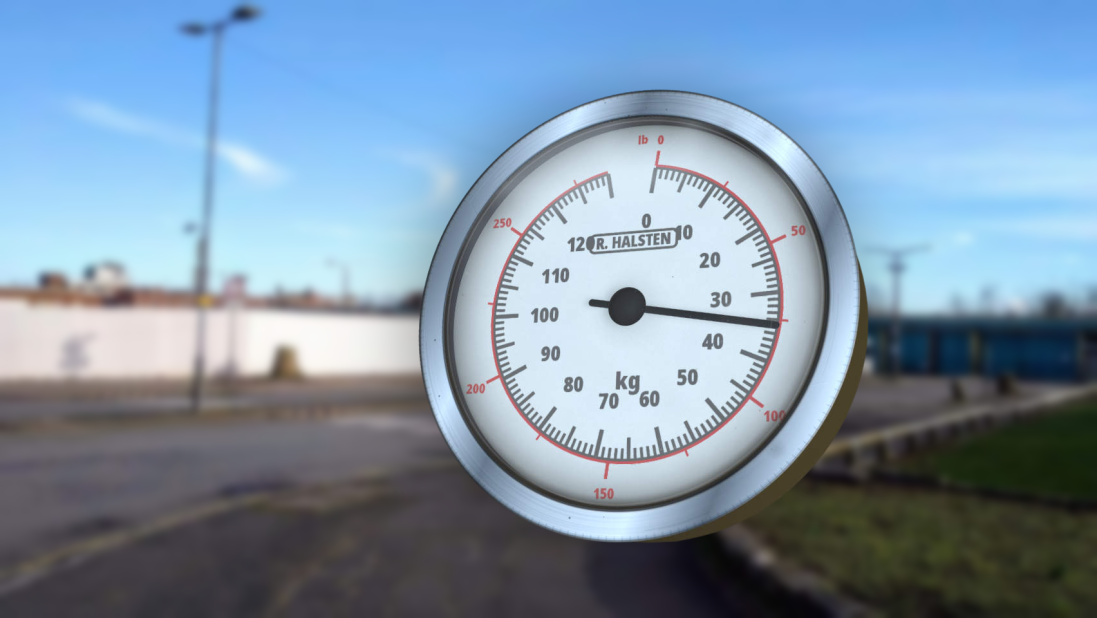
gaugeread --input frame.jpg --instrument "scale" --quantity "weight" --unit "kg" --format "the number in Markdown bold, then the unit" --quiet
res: **35** kg
